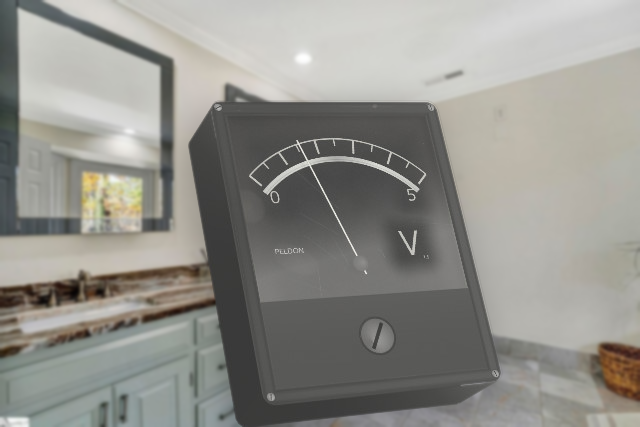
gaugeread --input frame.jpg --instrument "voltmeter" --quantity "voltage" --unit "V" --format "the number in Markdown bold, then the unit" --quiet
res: **1.5** V
